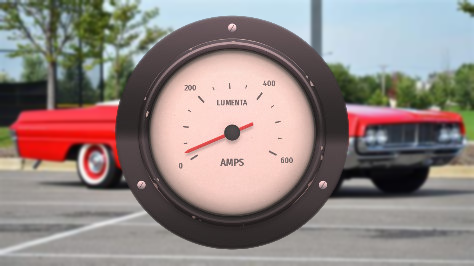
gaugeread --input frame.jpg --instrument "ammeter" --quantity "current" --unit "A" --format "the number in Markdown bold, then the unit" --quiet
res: **25** A
